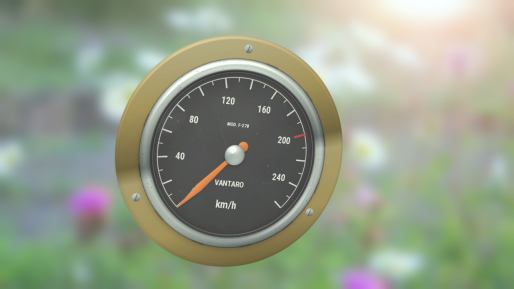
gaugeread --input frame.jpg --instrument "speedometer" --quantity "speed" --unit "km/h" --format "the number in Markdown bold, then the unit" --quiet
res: **0** km/h
